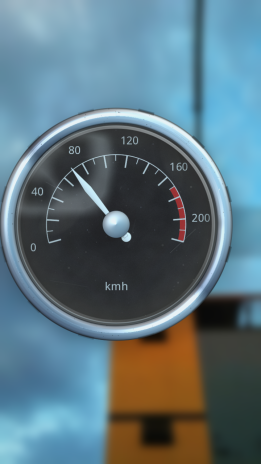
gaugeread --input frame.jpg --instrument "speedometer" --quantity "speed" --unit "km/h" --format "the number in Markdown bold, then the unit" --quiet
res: **70** km/h
